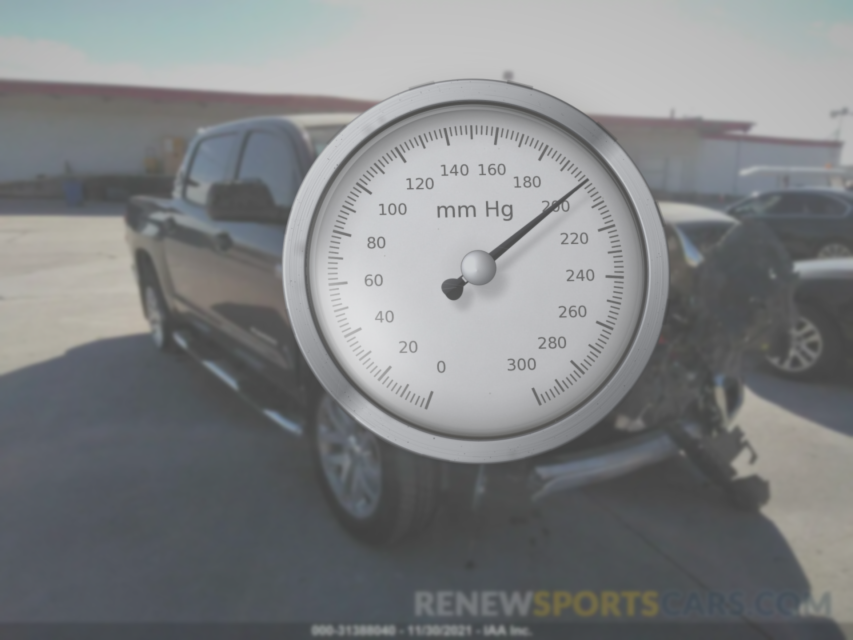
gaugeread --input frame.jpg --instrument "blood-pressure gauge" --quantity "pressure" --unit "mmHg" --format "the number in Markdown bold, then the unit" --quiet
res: **200** mmHg
